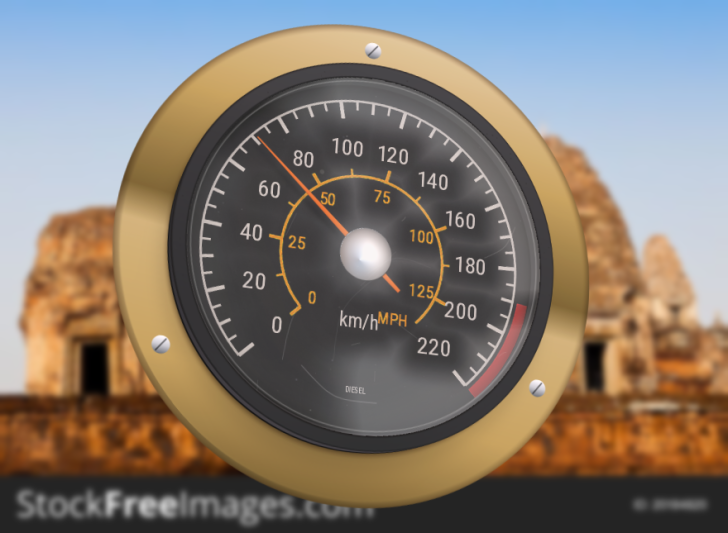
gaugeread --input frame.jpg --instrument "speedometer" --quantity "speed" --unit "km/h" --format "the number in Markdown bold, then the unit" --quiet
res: **70** km/h
